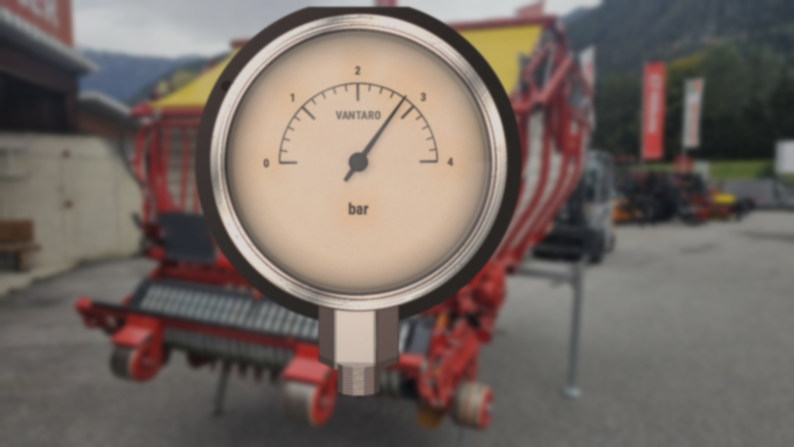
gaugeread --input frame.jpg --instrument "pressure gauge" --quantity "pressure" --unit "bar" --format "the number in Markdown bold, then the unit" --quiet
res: **2.8** bar
